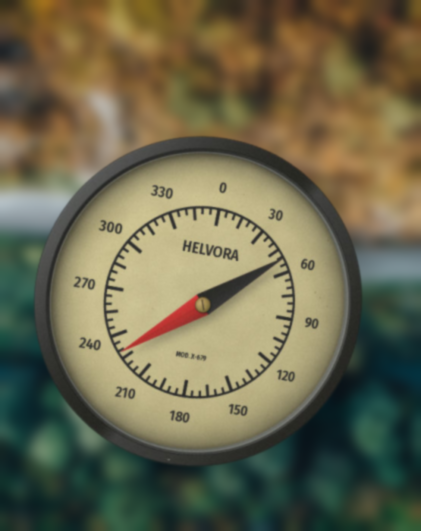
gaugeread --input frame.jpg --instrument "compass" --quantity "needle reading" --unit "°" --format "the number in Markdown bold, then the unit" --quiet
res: **230** °
